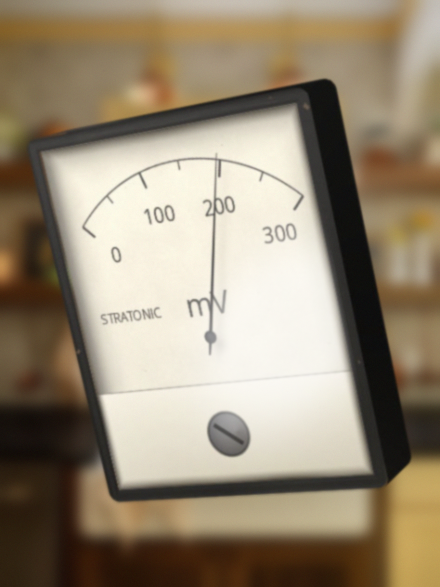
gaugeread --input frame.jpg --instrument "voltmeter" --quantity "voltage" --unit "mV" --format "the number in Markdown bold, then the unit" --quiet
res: **200** mV
